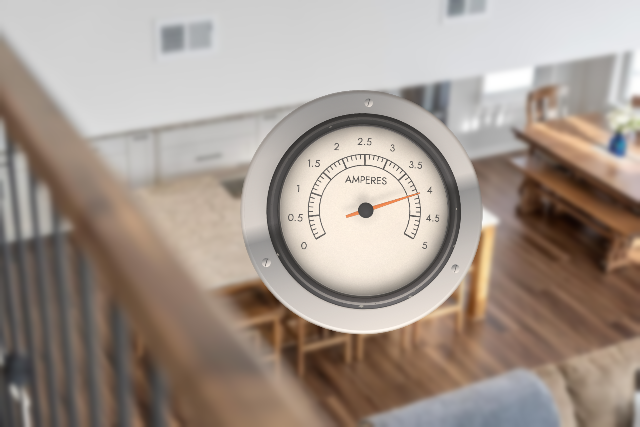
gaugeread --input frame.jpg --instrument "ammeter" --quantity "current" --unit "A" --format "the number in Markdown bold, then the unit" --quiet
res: **4** A
